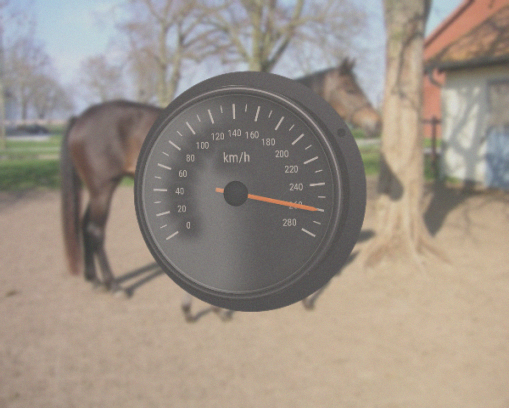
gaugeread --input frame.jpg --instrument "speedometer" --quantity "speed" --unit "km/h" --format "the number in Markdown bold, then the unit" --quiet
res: **260** km/h
